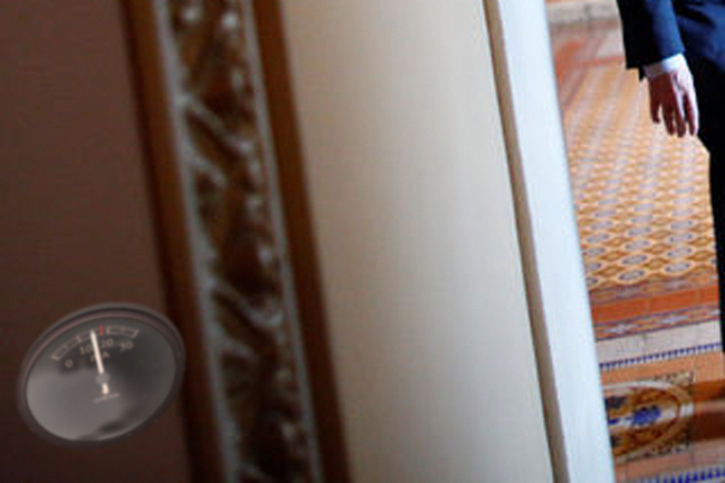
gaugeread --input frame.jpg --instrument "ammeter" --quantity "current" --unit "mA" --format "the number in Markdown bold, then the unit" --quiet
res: **15** mA
